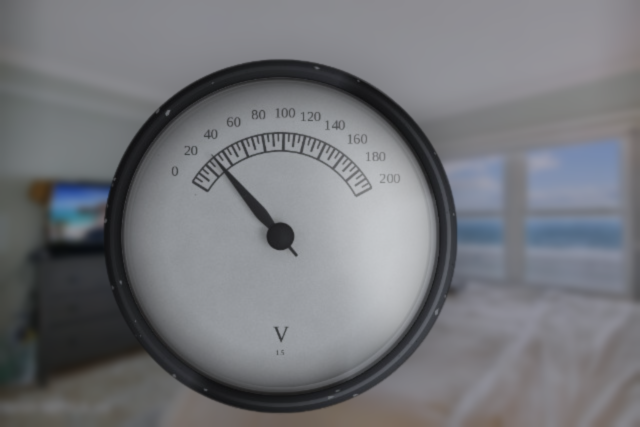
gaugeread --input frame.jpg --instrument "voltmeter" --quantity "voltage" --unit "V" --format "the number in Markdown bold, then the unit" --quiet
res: **30** V
